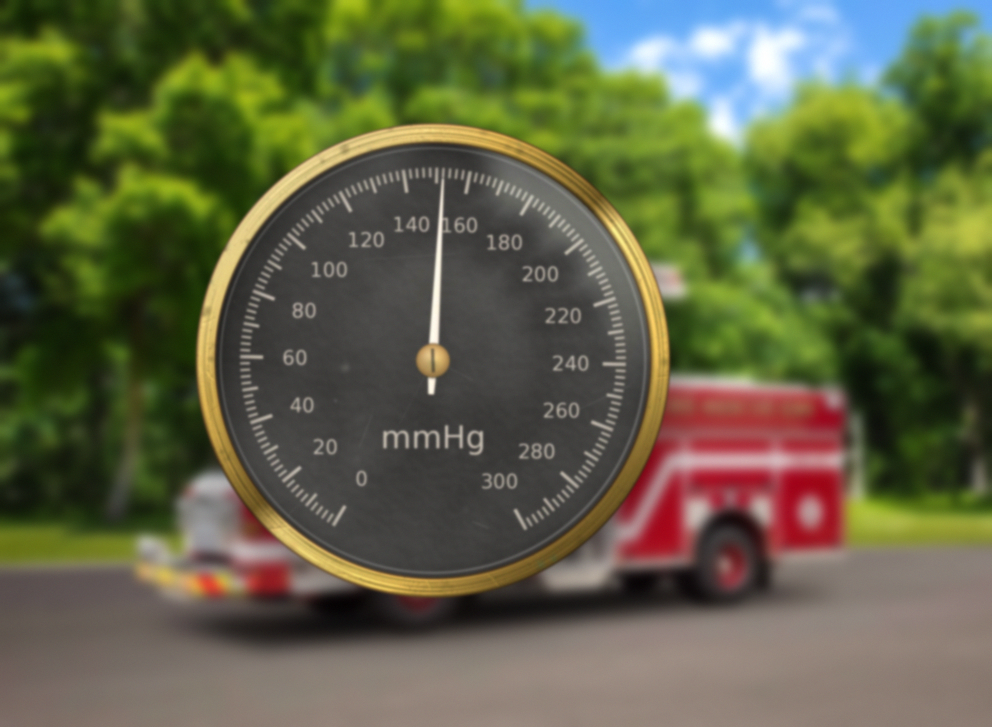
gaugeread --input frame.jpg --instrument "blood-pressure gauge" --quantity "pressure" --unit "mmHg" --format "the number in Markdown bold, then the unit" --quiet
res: **152** mmHg
